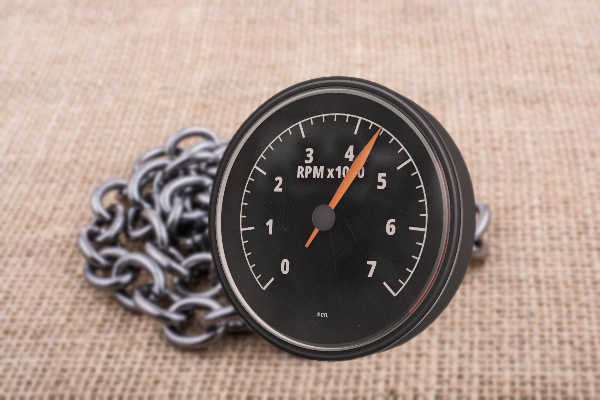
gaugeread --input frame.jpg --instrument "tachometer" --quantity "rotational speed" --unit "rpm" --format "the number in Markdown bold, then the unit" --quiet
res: **4400** rpm
